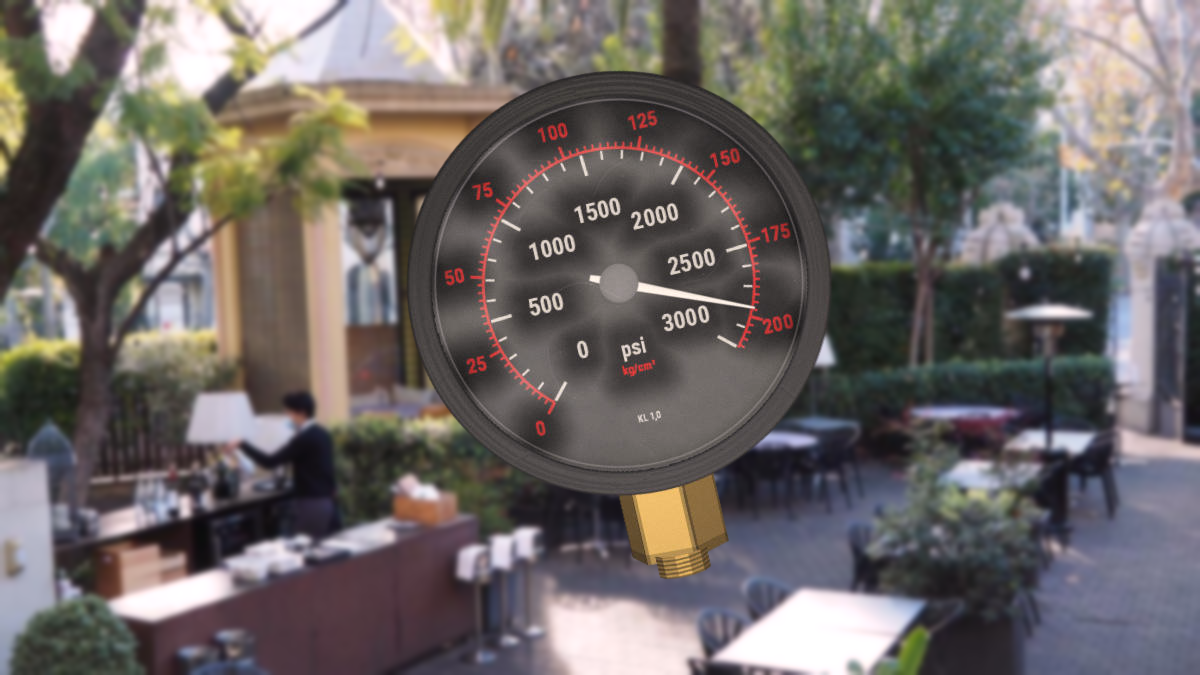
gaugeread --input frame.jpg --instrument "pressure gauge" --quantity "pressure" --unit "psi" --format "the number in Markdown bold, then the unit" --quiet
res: **2800** psi
